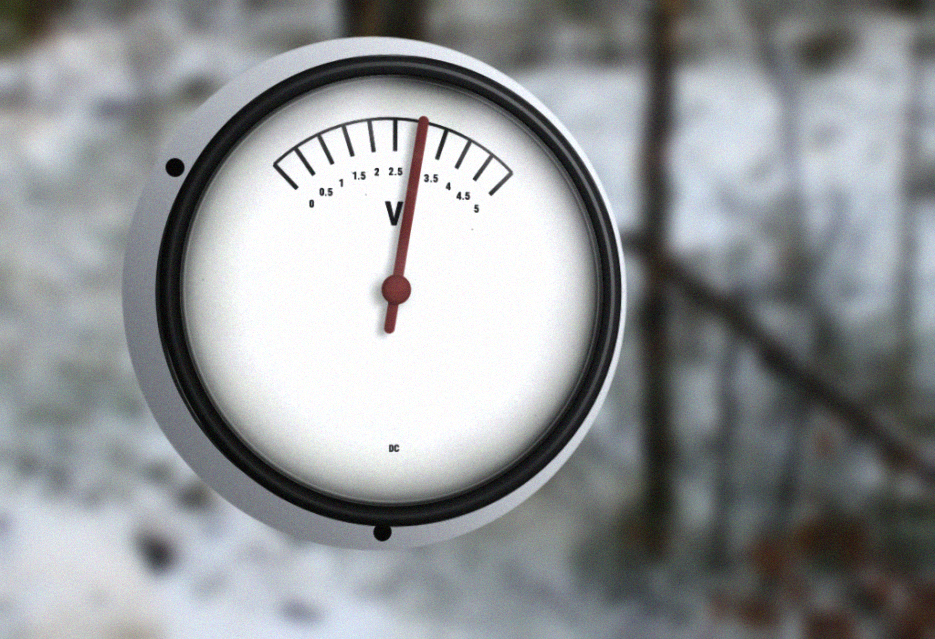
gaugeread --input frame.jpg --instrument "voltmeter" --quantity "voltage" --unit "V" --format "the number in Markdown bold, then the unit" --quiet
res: **3** V
